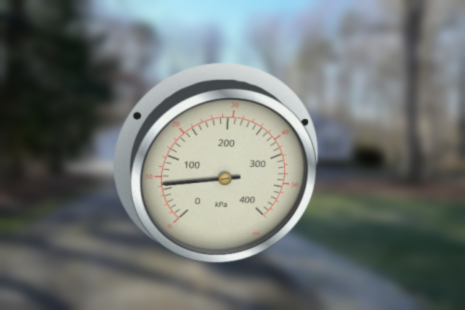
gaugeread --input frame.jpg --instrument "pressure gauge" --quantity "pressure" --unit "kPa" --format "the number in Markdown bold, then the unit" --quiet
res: **60** kPa
